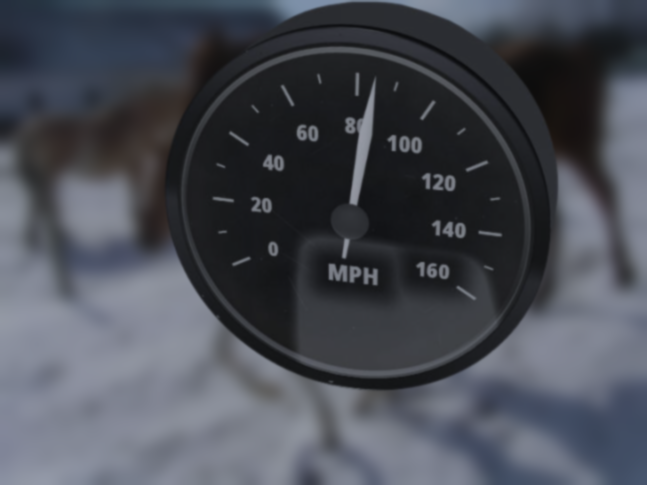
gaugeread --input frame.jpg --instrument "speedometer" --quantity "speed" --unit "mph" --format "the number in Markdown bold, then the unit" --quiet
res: **85** mph
